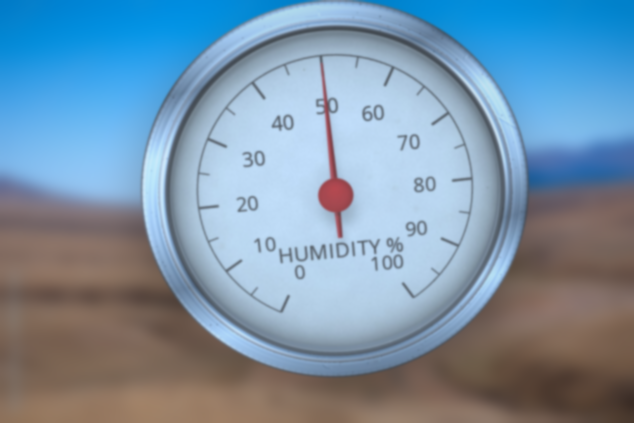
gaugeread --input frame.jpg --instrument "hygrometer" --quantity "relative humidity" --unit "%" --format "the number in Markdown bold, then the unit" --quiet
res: **50** %
